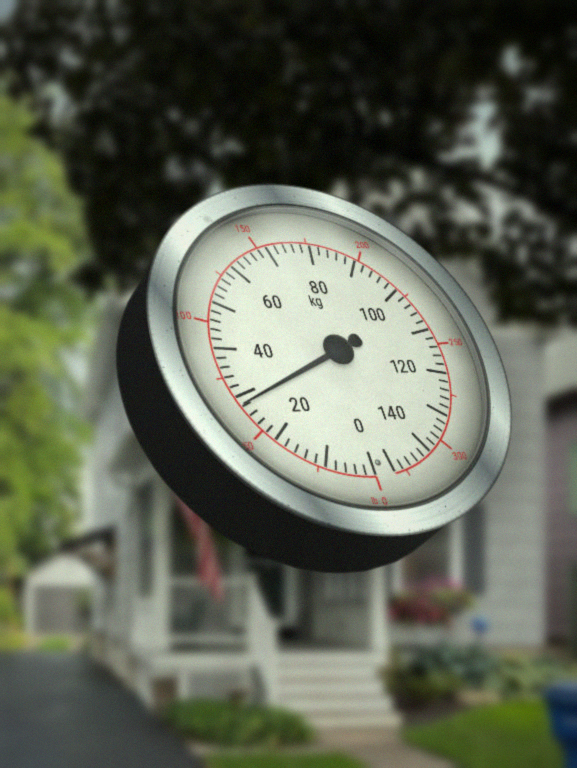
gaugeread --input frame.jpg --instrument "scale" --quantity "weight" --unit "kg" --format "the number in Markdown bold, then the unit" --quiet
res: **28** kg
